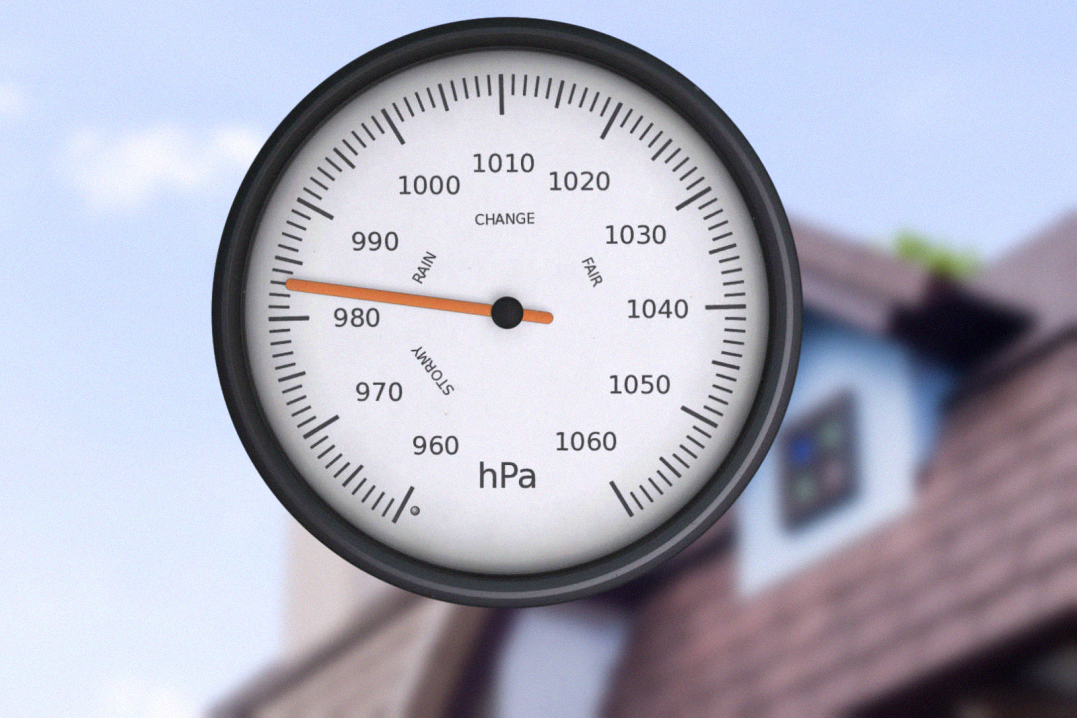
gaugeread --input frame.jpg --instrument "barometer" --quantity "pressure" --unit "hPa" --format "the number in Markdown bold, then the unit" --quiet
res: **983** hPa
